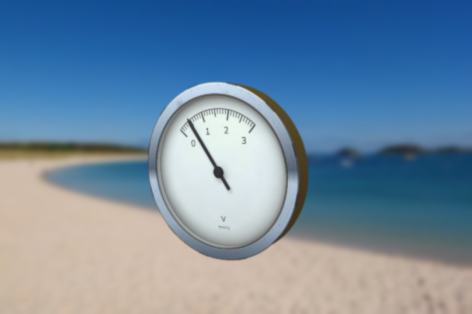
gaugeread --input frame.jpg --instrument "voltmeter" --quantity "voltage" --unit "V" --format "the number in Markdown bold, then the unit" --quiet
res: **0.5** V
